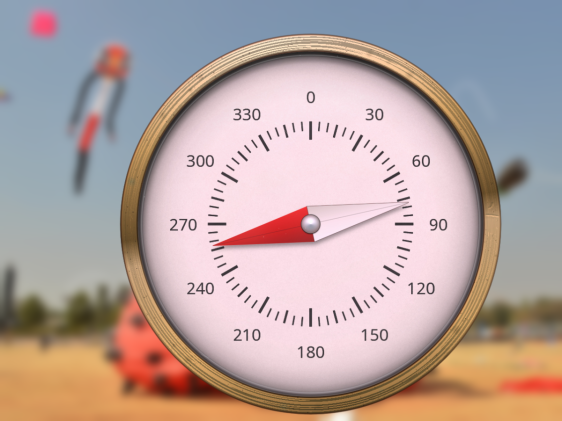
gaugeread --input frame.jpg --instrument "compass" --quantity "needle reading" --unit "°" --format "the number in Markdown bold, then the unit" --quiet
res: **257.5** °
